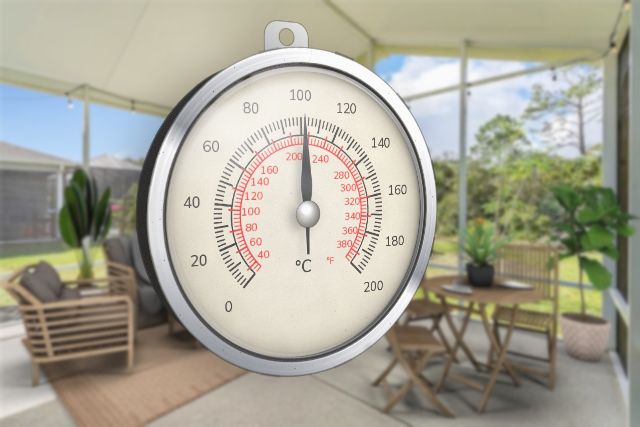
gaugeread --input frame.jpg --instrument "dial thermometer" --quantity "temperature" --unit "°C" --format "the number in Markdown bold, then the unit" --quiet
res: **100** °C
